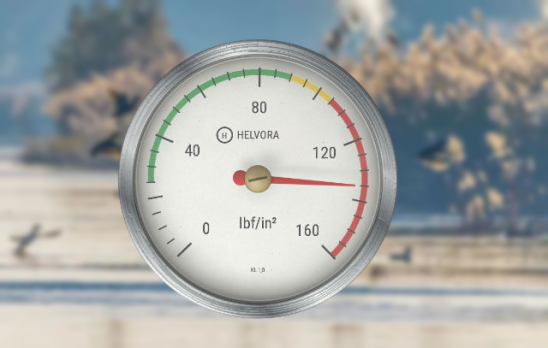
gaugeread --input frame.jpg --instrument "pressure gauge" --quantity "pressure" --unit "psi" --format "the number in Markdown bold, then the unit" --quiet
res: **135** psi
